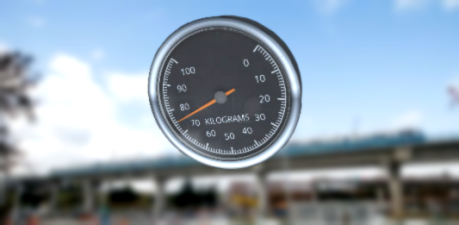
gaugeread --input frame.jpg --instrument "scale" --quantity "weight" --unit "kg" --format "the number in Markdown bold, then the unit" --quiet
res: **75** kg
